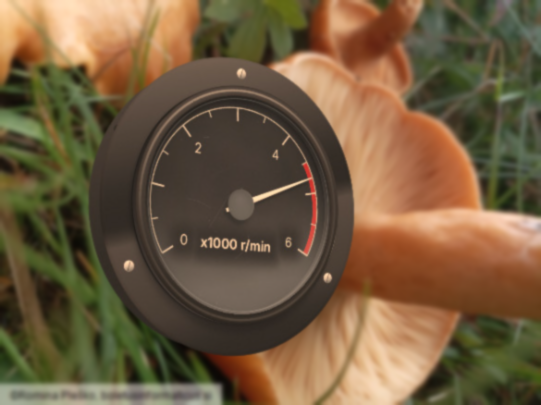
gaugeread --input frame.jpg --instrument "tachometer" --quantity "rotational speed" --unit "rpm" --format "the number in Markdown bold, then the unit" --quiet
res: **4750** rpm
